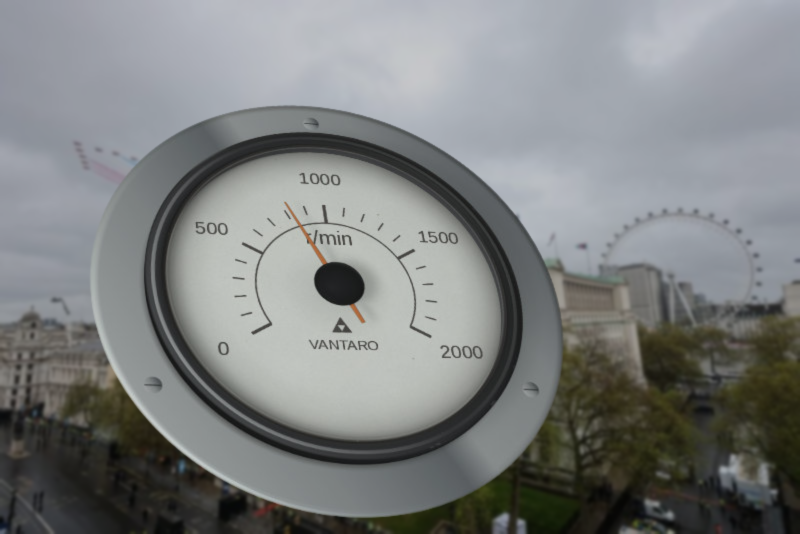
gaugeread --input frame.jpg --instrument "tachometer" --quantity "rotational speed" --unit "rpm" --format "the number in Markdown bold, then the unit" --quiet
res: **800** rpm
